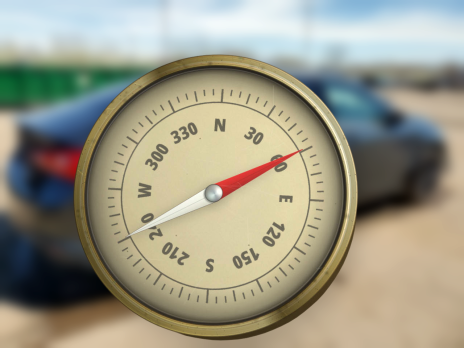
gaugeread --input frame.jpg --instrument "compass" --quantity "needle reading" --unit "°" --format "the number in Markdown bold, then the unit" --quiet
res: **60** °
